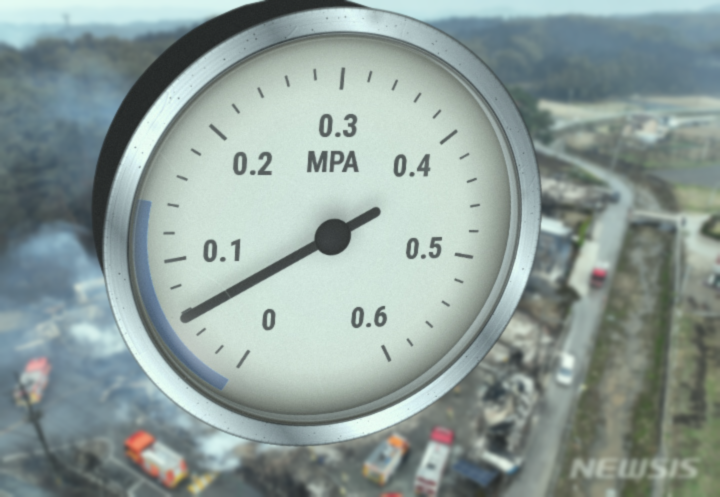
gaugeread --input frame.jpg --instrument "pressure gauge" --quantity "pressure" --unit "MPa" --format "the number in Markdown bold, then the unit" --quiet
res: **0.06** MPa
